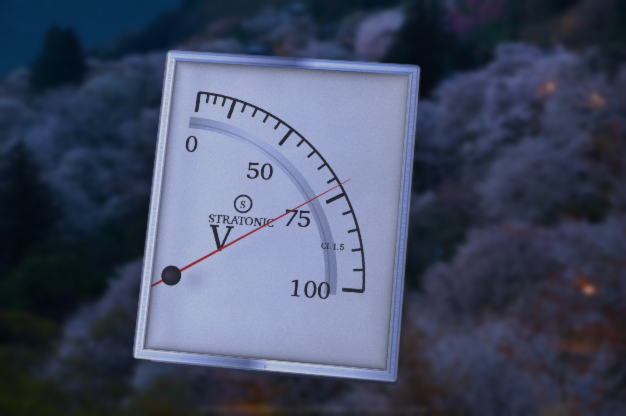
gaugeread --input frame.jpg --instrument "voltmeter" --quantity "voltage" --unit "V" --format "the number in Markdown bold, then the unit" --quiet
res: **72.5** V
